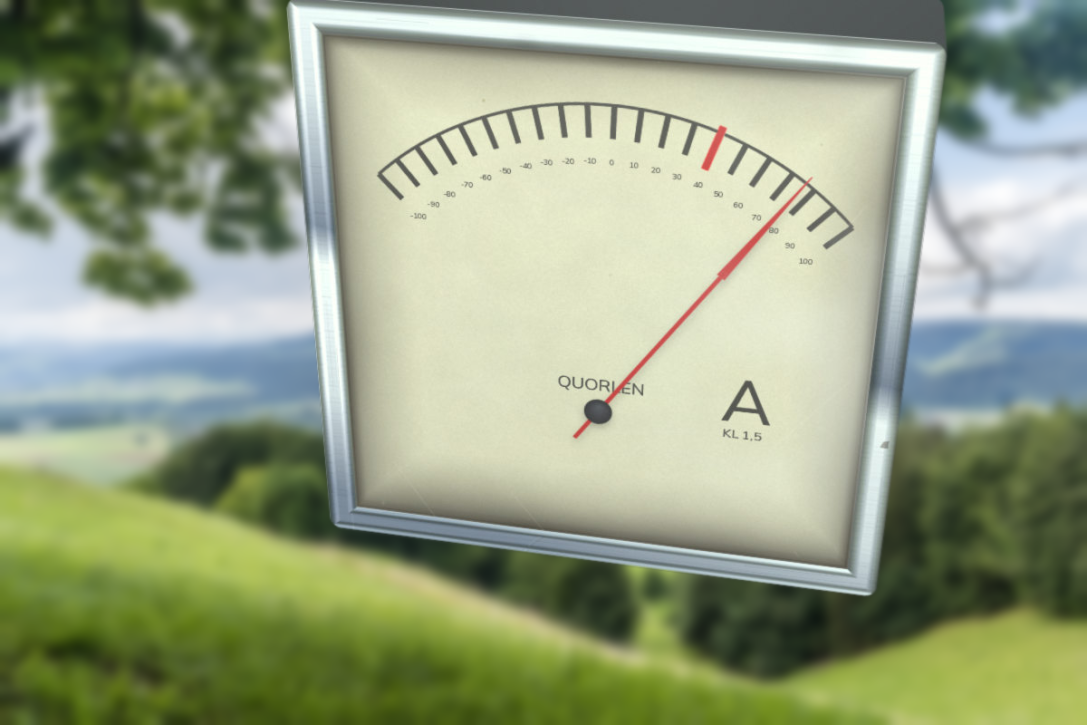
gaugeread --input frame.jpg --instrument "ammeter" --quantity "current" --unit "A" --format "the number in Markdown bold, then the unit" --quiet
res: **75** A
